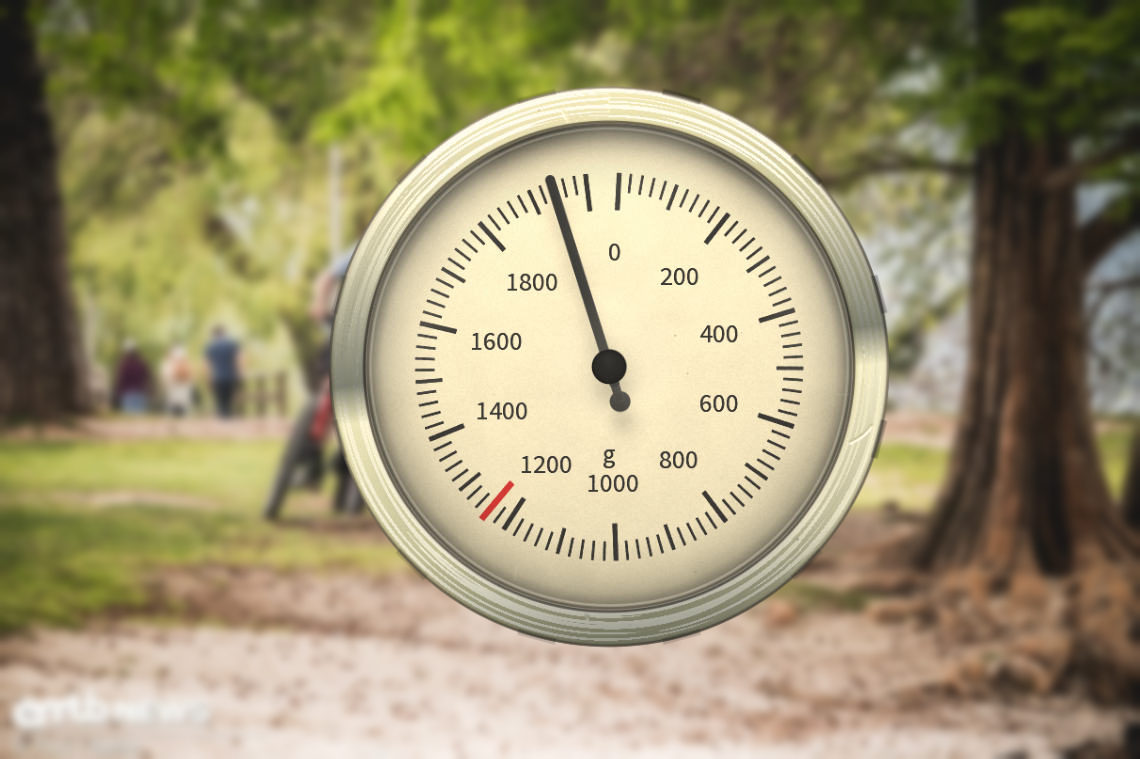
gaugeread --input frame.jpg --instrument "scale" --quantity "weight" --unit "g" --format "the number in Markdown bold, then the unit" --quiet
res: **1940** g
